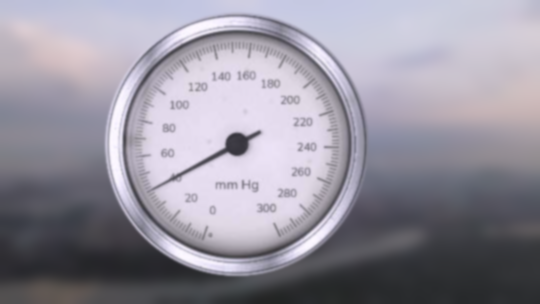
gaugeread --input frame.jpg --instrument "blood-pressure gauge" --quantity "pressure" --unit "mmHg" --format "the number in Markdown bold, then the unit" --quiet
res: **40** mmHg
